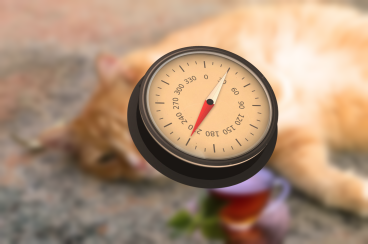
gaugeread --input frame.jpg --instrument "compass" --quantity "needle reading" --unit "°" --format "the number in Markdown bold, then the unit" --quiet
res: **210** °
